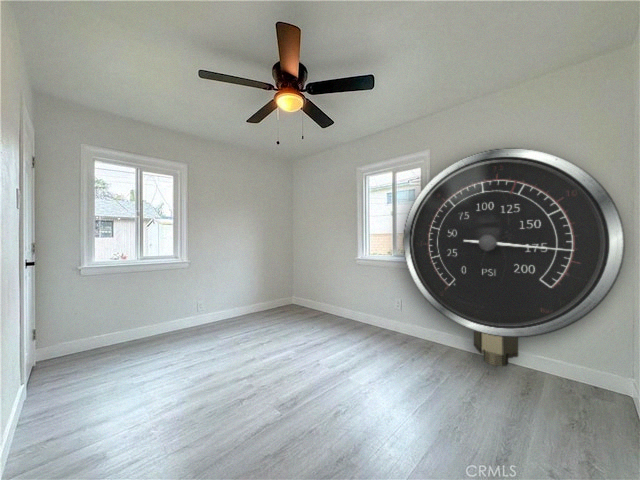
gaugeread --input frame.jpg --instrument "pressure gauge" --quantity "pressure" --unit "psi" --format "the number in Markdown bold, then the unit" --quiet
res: **175** psi
